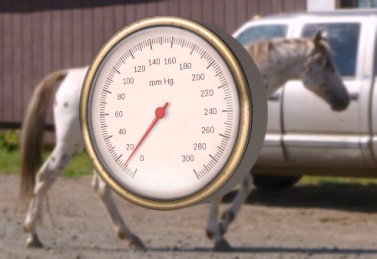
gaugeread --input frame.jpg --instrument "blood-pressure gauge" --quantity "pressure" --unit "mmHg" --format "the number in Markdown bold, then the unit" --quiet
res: **10** mmHg
